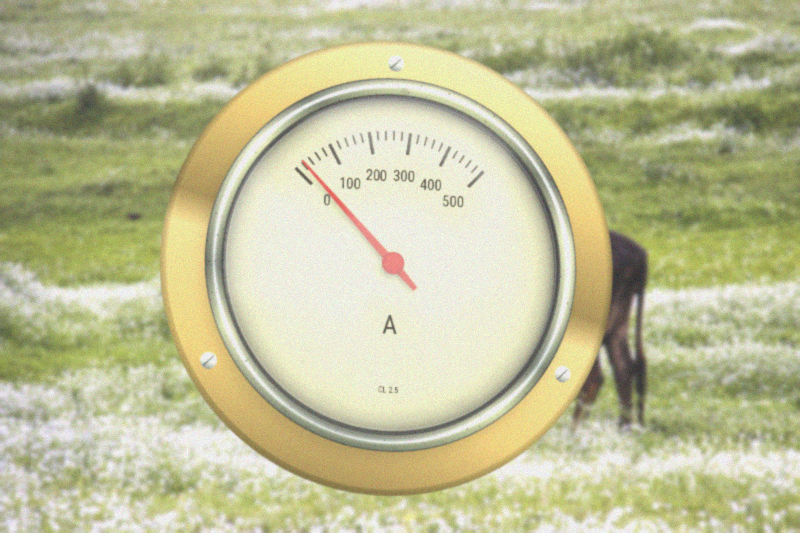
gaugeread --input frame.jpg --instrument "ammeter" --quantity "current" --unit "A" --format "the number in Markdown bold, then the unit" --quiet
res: **20** A
